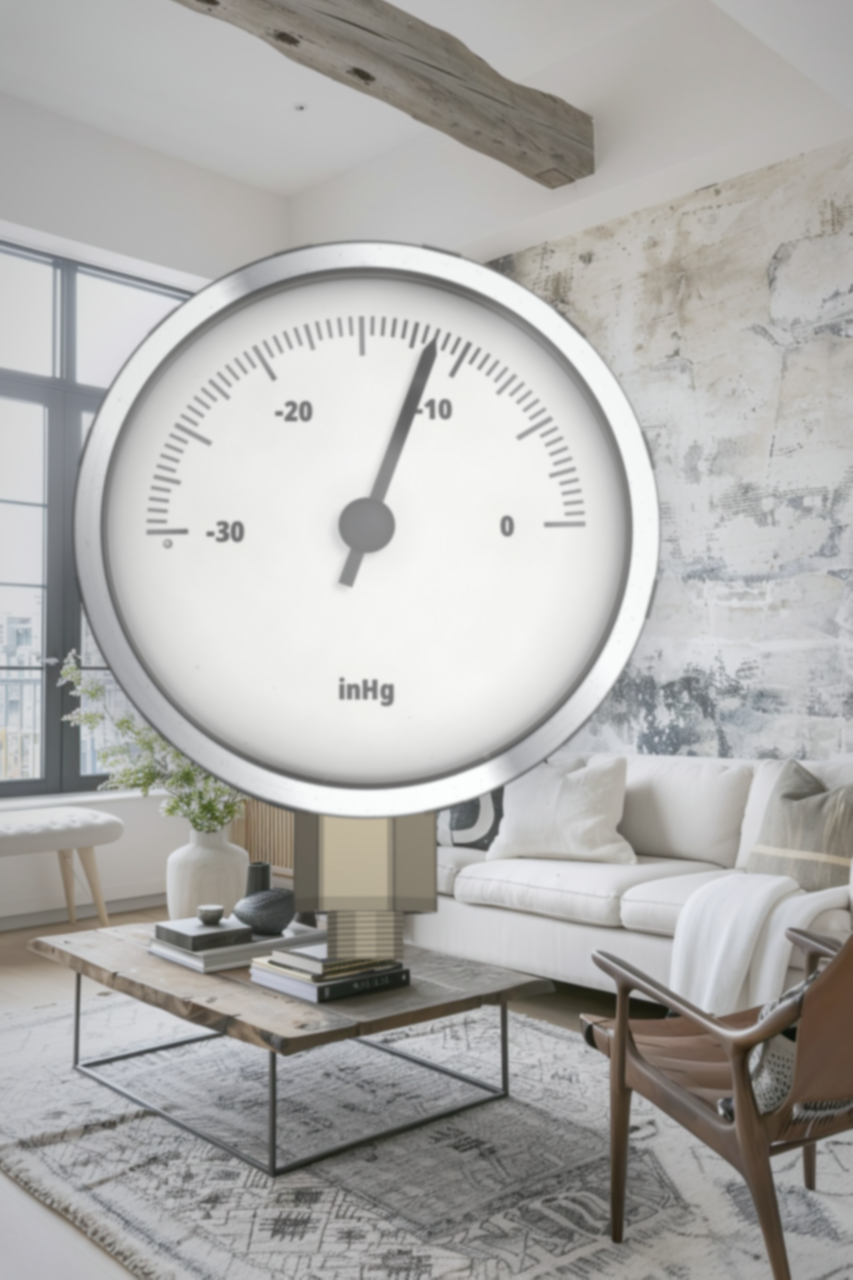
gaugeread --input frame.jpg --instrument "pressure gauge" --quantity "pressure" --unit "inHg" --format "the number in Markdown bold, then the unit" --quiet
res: **-11.5** inHg
